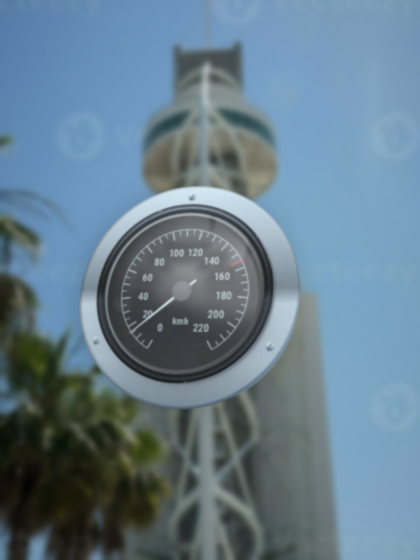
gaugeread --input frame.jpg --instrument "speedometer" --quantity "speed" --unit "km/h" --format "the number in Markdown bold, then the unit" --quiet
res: **15** km/h
